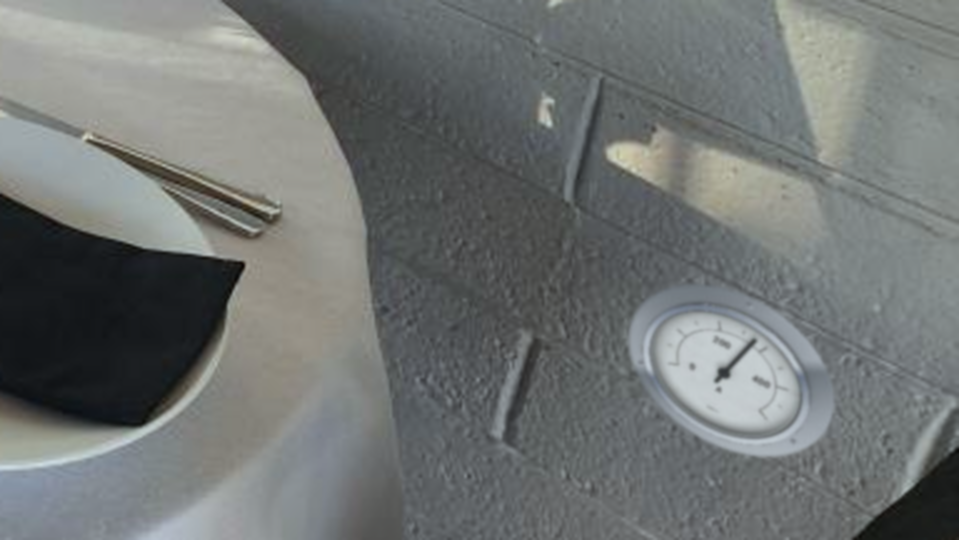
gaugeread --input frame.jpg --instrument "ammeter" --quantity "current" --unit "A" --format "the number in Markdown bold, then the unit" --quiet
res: **275** A
